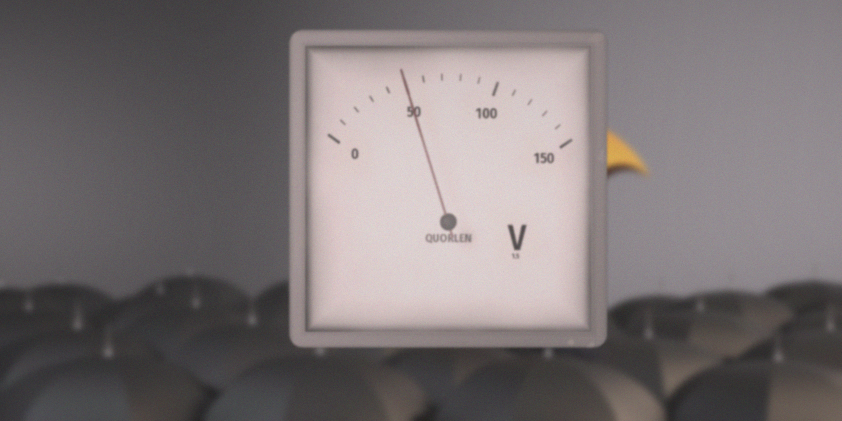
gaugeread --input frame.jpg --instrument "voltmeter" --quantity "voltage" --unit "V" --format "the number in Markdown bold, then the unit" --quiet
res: **50** V
